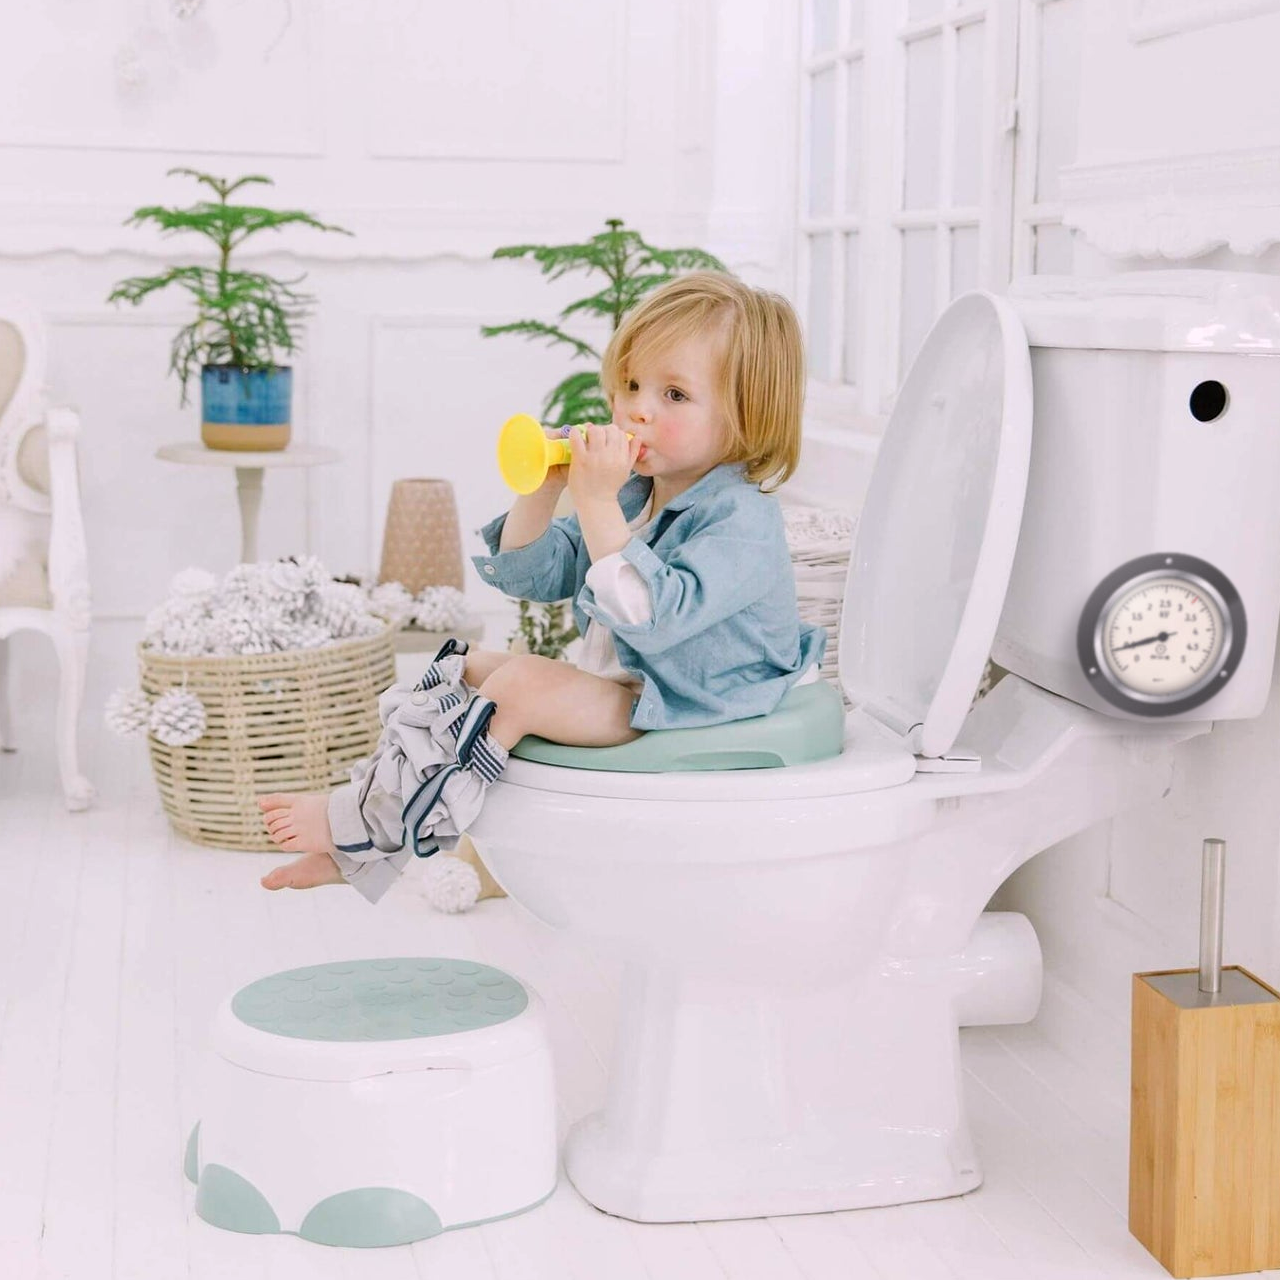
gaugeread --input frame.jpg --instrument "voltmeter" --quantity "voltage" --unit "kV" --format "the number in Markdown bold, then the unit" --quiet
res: **0.5** kV
